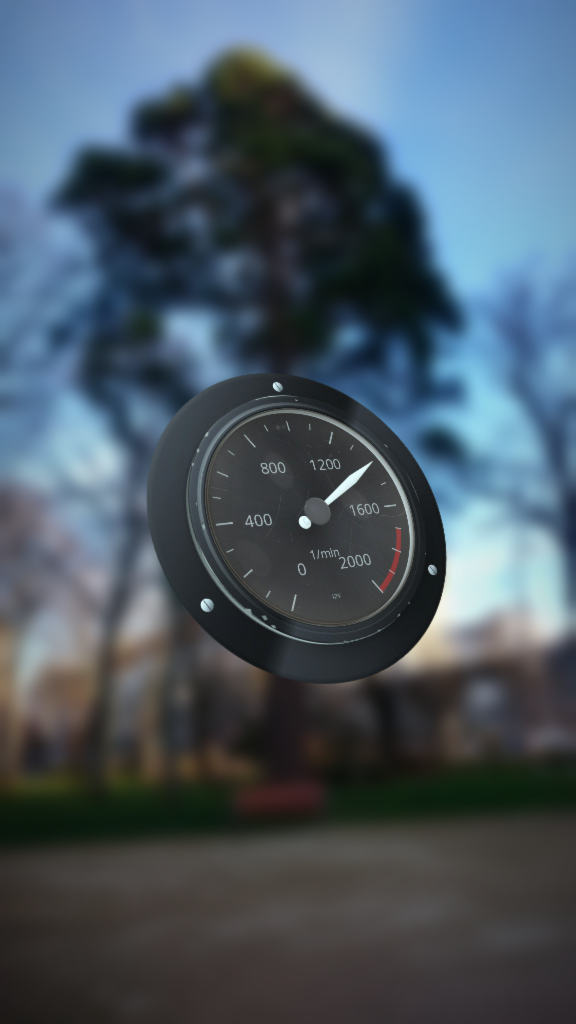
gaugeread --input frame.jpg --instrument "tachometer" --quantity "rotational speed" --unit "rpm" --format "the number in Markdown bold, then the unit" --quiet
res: **1400** rpm
